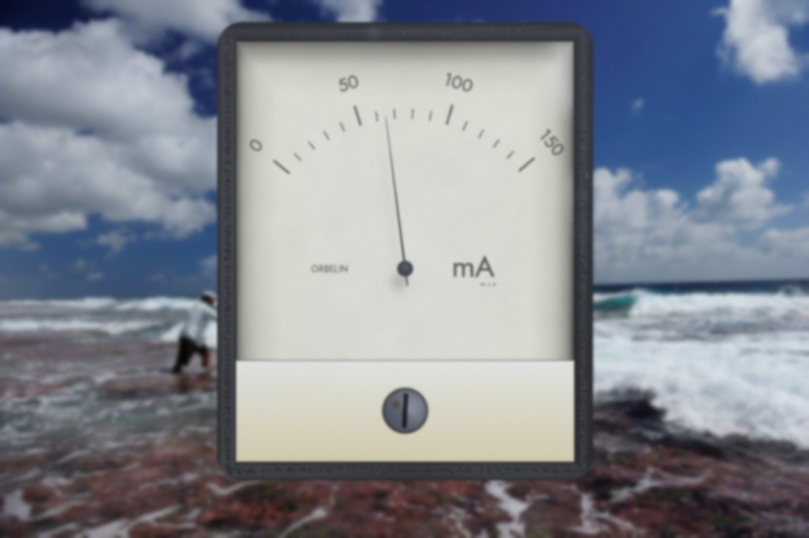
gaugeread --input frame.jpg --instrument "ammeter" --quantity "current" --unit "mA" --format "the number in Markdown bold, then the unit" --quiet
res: **65** mA
